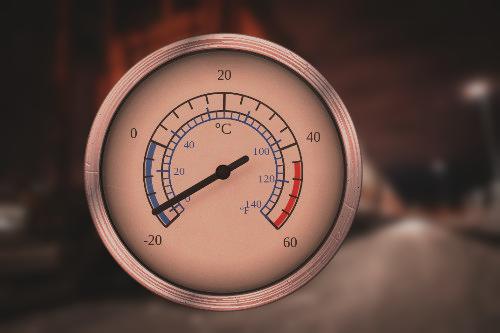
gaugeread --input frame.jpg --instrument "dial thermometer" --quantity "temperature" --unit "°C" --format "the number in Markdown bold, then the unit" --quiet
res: **-16** °C
